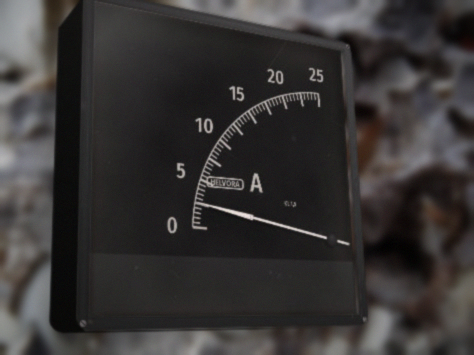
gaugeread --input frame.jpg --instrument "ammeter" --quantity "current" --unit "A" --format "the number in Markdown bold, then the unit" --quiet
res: **2.5** A
